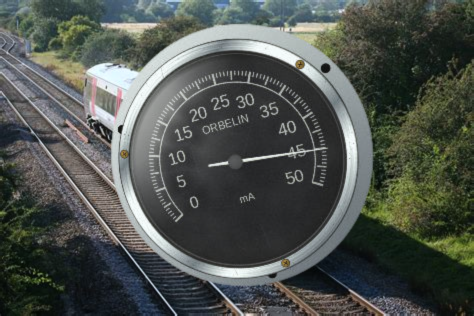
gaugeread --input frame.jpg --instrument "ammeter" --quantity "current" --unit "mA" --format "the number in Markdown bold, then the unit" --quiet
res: **45** mA
